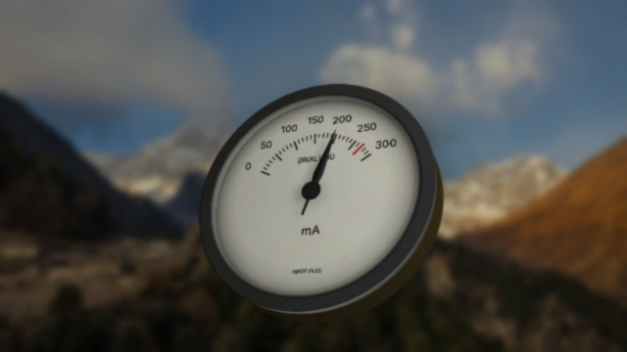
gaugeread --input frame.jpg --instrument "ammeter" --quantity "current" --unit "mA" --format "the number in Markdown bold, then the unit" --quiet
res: **200** mA
